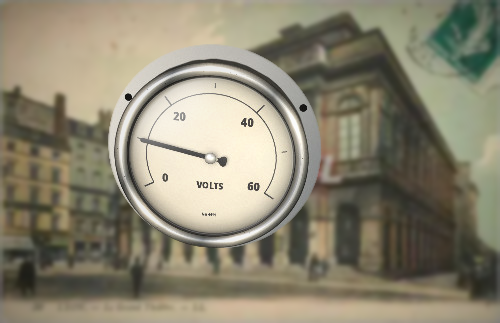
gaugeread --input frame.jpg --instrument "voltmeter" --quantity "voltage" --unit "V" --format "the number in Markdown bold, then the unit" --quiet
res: **10** V
